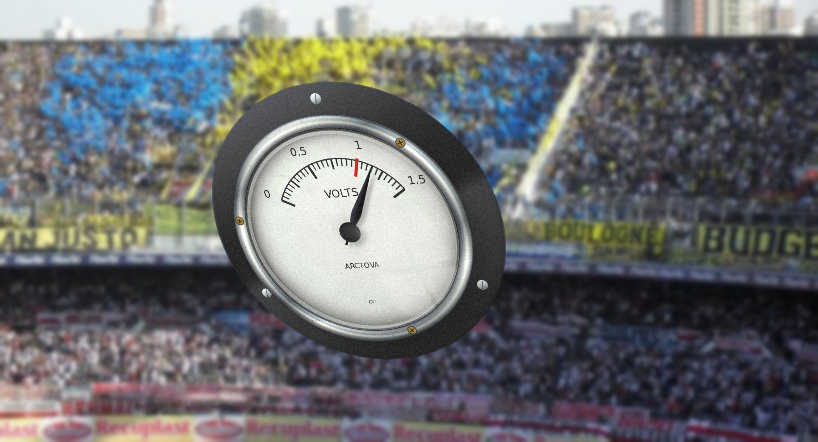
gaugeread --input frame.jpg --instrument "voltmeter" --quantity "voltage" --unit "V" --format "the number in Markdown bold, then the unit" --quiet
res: **1.15** V
